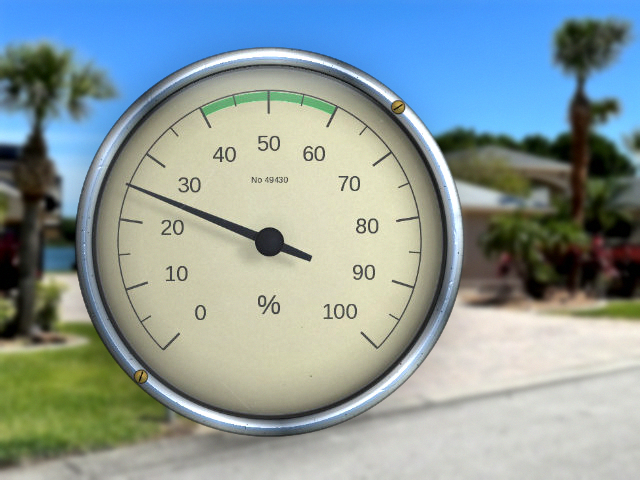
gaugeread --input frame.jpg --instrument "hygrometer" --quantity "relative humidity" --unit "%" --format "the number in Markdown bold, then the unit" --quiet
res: **25** %
